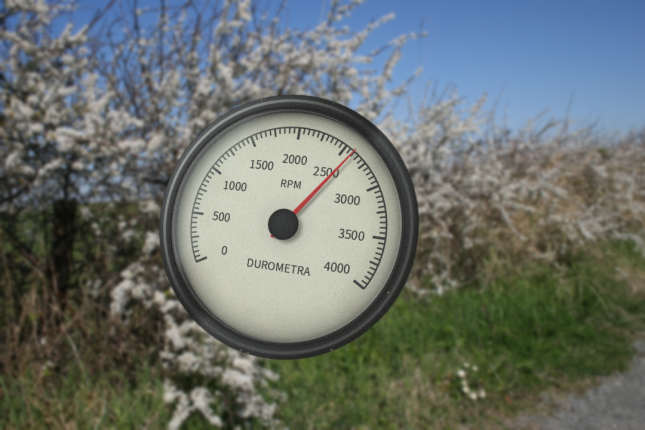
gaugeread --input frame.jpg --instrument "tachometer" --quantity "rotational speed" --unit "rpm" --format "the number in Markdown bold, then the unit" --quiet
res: **2600** rpm
